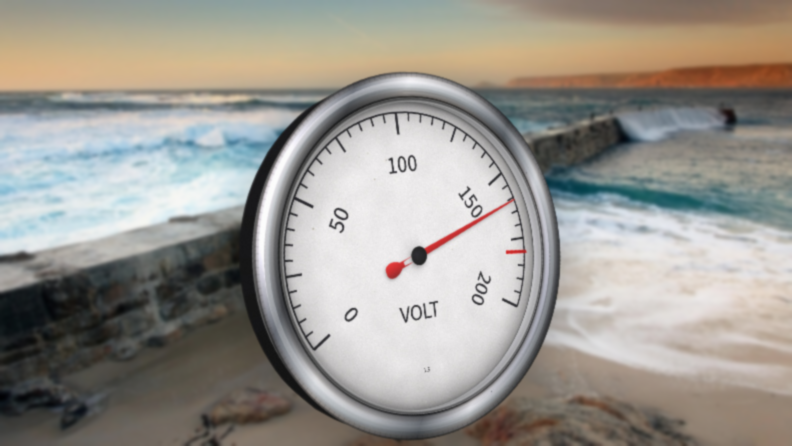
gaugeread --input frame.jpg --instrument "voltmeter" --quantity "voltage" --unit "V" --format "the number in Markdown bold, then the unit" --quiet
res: **160** V
